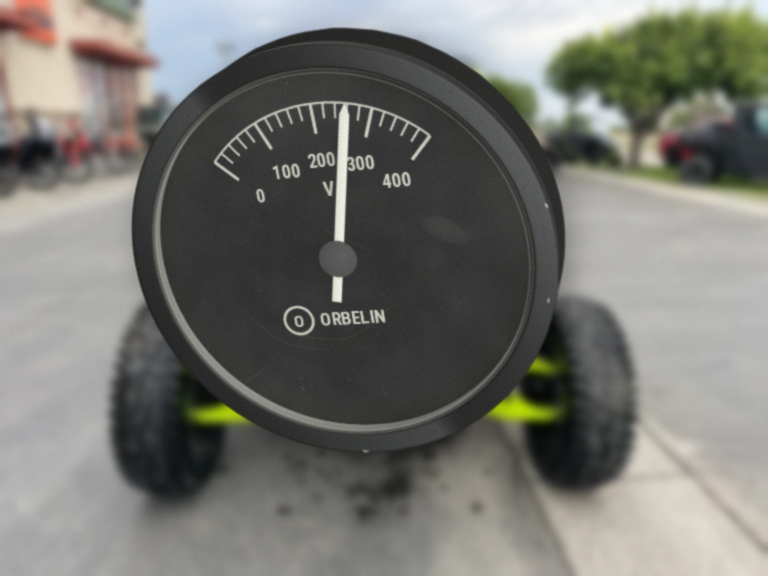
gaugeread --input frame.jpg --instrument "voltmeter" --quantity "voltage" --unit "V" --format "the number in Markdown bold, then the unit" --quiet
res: **260** V
